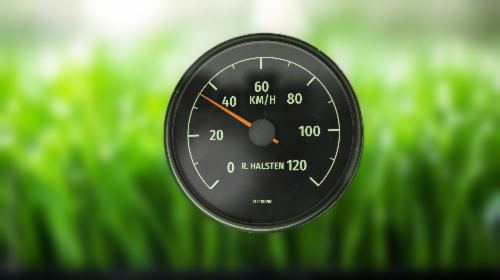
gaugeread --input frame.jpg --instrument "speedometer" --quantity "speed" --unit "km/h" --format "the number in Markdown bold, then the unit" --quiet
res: **35** km/h
